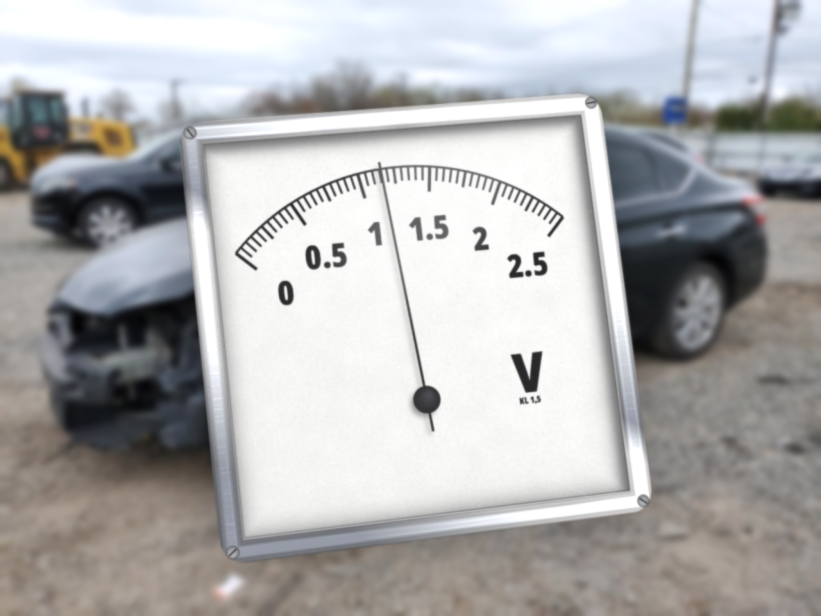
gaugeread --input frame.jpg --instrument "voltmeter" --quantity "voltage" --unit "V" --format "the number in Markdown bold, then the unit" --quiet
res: **1.15** V
